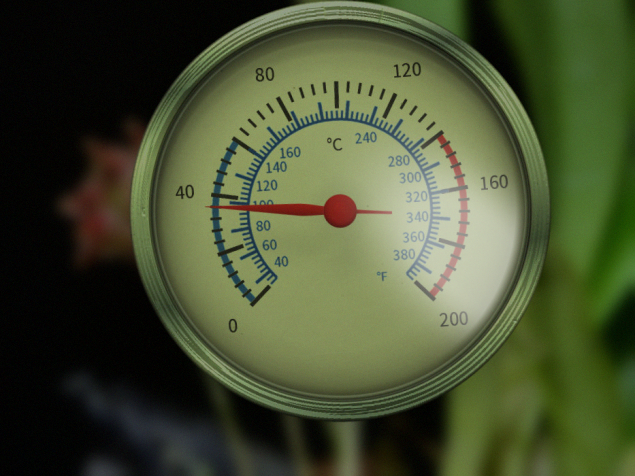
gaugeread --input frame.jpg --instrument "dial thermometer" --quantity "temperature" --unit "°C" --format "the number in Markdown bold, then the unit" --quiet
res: **36** °C
